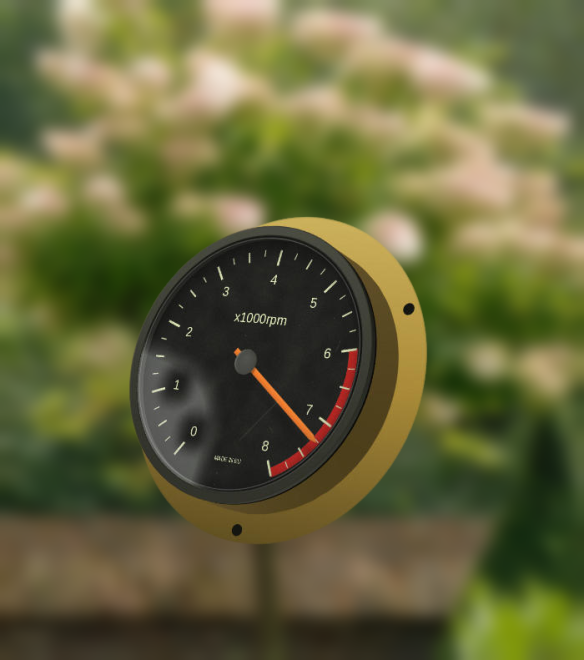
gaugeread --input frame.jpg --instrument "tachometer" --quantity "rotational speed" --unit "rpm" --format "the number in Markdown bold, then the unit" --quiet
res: **7250** rpm
